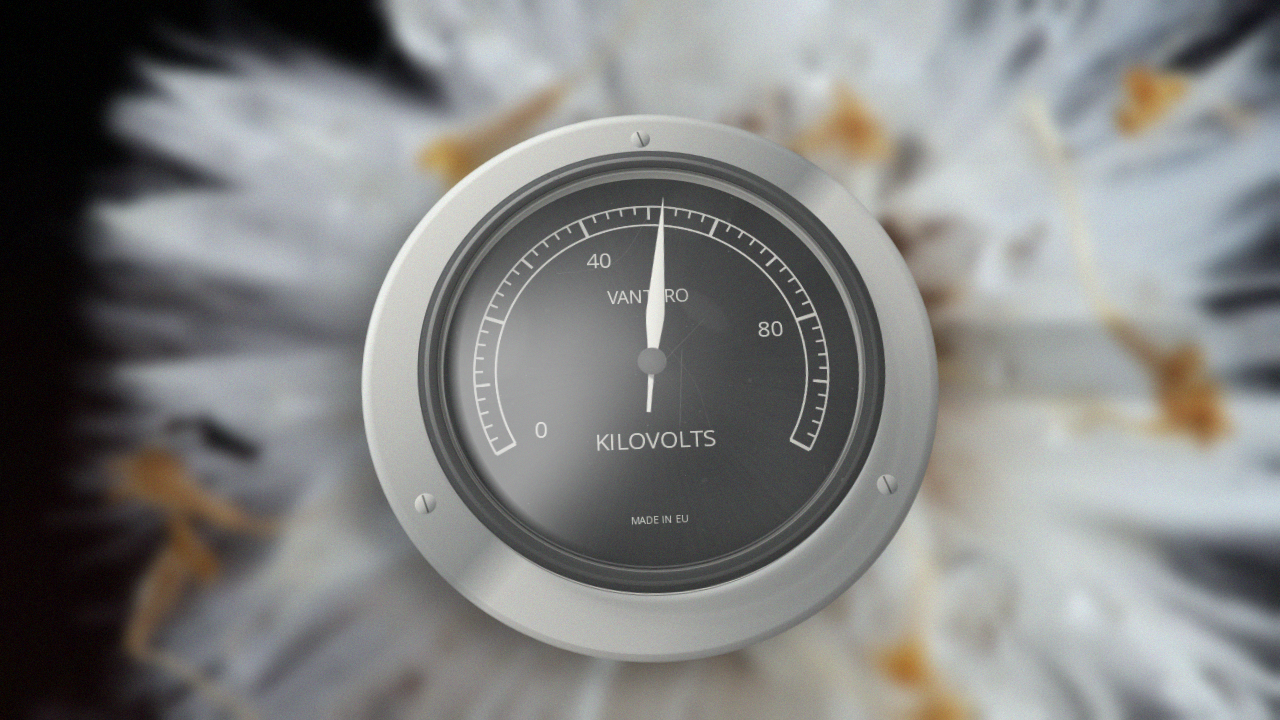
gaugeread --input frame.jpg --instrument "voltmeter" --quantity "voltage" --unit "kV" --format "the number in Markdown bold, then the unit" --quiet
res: **52** kV
